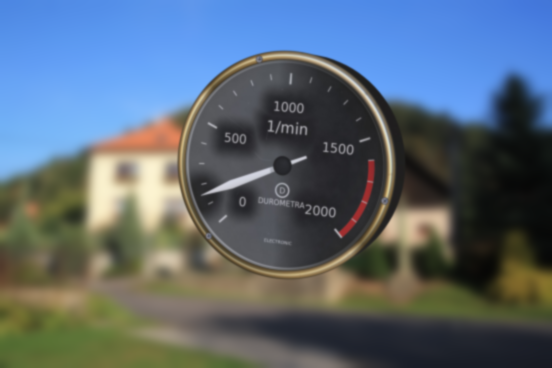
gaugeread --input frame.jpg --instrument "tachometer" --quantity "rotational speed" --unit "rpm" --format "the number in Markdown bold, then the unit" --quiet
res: **150** rpm
